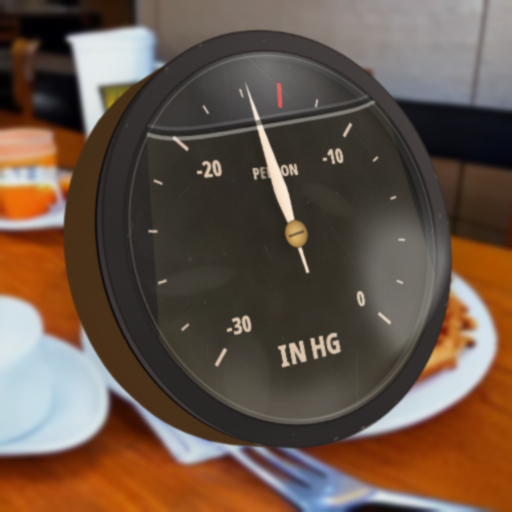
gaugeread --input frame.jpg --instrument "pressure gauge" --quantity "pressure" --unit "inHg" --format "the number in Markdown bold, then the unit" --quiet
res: **-16** inHg
